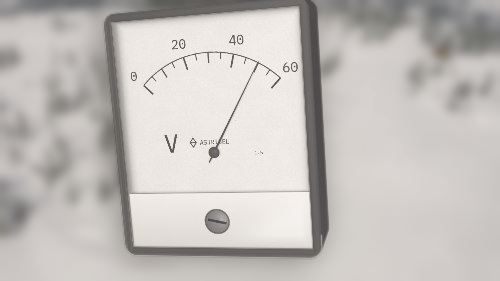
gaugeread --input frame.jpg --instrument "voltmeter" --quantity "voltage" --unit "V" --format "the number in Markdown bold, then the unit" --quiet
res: **50** V
